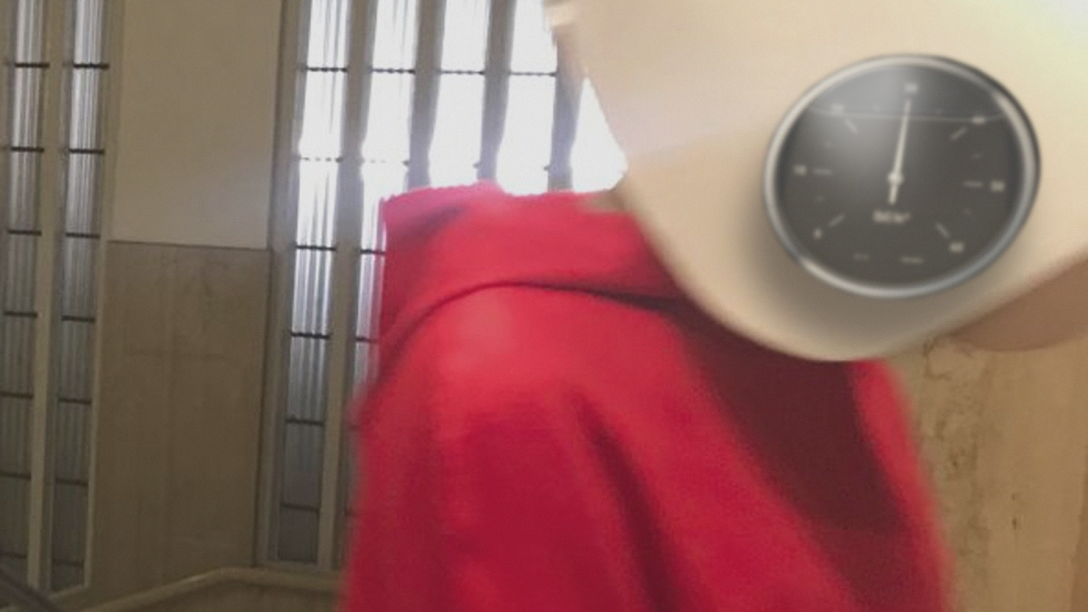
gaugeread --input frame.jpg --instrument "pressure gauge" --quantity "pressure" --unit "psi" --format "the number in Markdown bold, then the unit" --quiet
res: **30** psi
